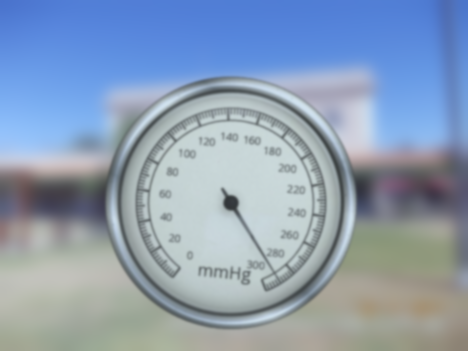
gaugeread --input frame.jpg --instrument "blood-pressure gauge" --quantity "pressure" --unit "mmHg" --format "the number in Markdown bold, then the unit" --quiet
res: **290** mmHg
